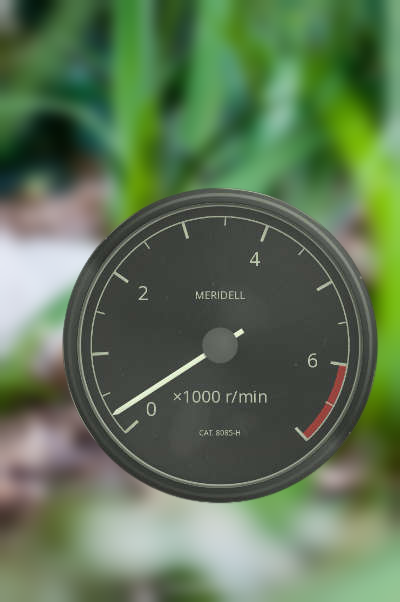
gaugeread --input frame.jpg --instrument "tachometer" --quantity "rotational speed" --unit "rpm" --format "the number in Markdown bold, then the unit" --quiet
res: **250** rpm
